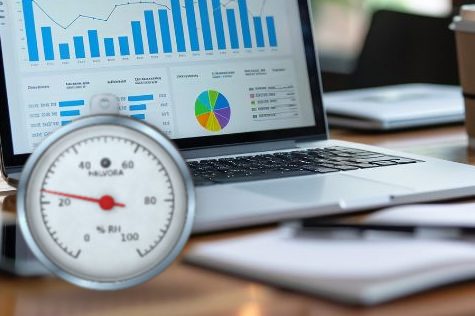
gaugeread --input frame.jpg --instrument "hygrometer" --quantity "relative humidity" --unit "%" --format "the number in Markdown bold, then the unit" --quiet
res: **24** %
